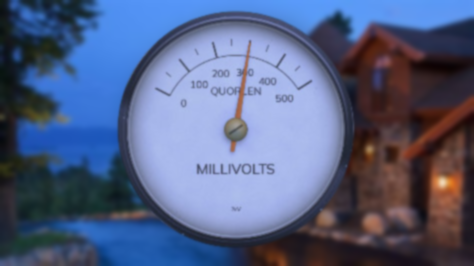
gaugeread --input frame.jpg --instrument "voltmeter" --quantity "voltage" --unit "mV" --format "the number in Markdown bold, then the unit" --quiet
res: **300** mV
